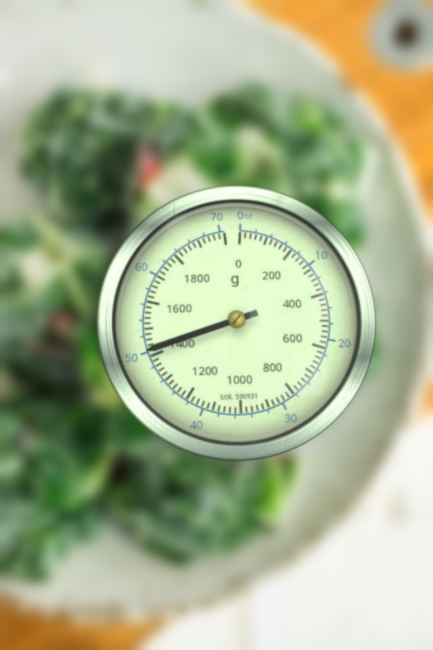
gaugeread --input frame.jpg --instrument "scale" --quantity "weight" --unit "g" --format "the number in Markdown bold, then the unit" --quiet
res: **1420** g
